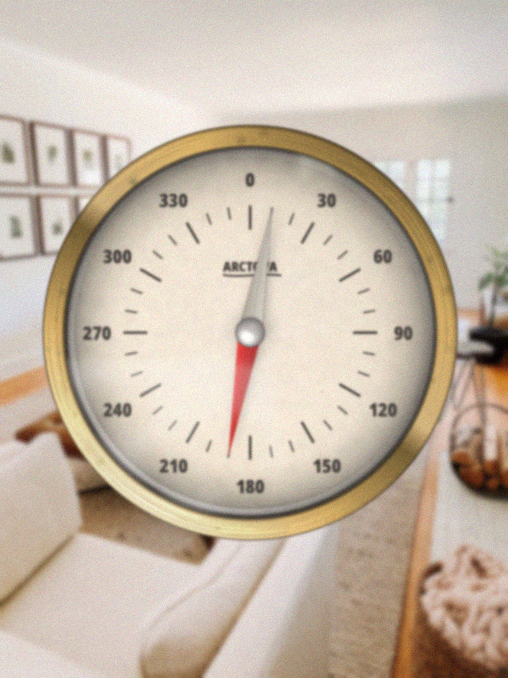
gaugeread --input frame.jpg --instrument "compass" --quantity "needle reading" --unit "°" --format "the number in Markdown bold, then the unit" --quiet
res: **190** °
